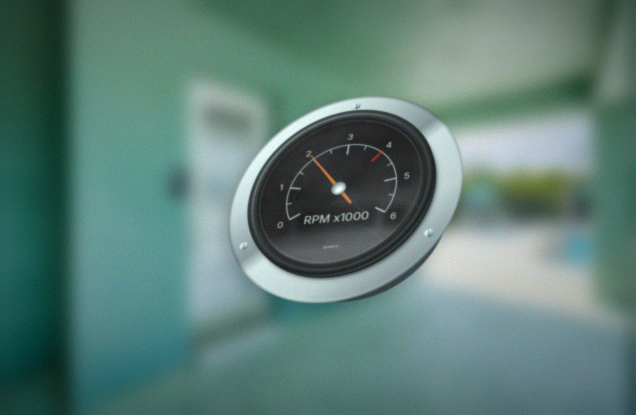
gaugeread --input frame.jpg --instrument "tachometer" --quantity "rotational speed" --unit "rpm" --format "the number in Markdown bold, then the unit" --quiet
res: **2000** rpm
